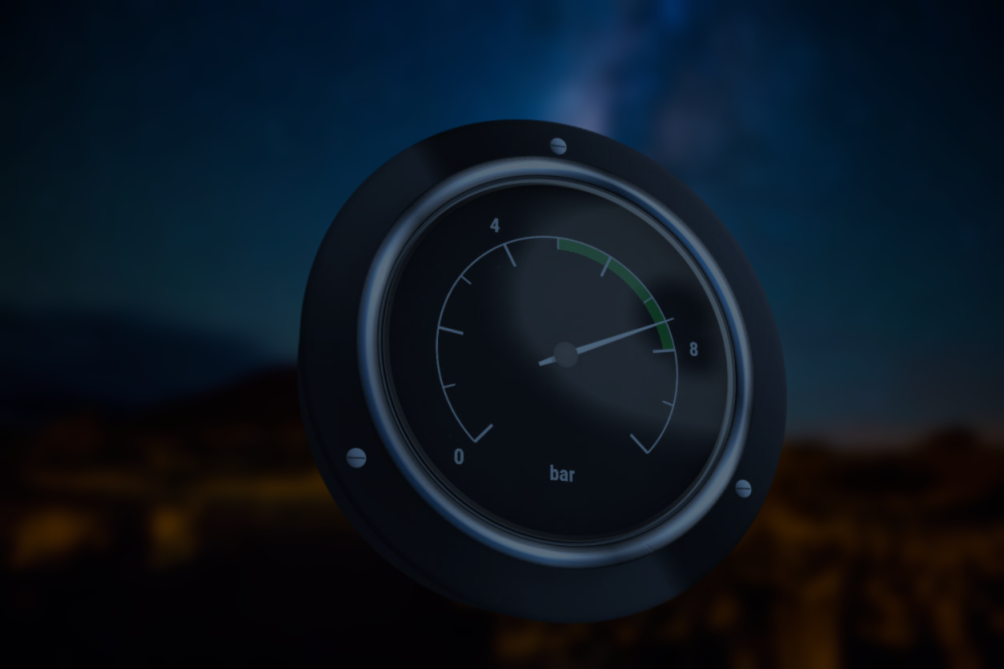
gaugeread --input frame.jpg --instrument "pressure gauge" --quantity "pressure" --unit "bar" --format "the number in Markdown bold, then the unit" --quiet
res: **7.5** bar
